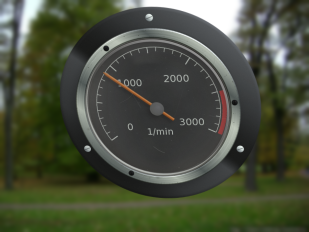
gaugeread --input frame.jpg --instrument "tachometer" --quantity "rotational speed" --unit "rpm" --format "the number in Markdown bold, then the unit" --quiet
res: **900** rpm
